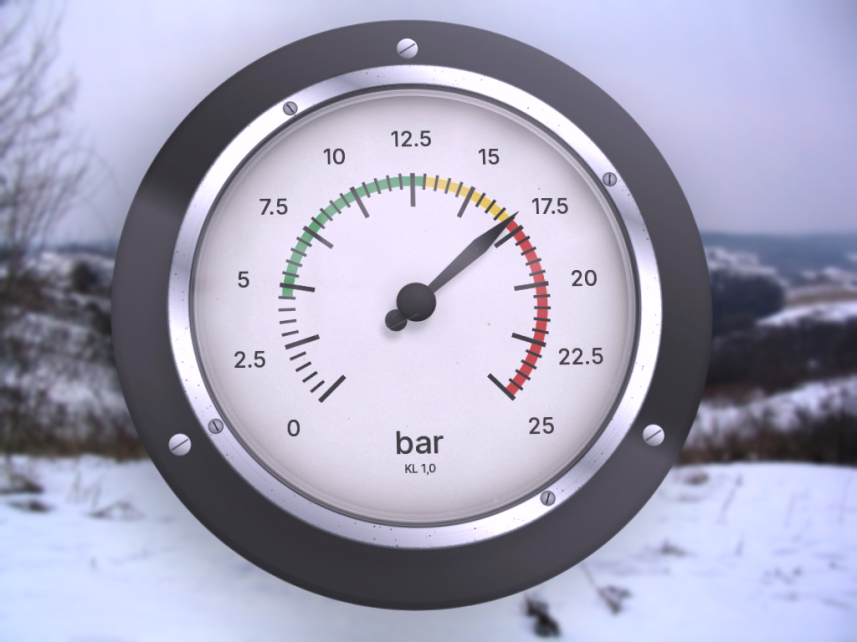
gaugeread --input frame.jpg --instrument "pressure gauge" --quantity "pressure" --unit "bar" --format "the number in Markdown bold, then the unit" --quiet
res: **17** bar
